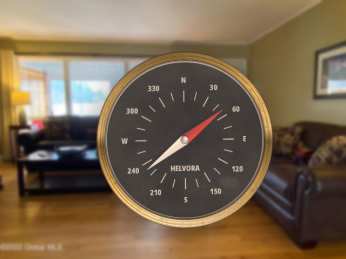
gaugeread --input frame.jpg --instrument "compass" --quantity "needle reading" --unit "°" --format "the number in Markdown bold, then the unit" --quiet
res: **52.5** °
